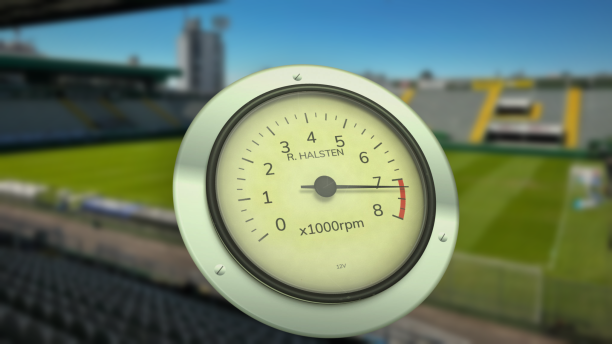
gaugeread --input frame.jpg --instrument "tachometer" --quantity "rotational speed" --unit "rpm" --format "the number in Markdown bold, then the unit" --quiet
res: **7250** rpm
